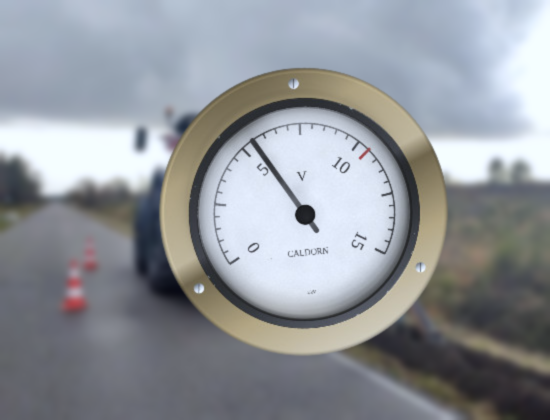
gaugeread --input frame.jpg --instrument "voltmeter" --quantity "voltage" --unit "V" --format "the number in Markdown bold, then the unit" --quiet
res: **5.5** V
